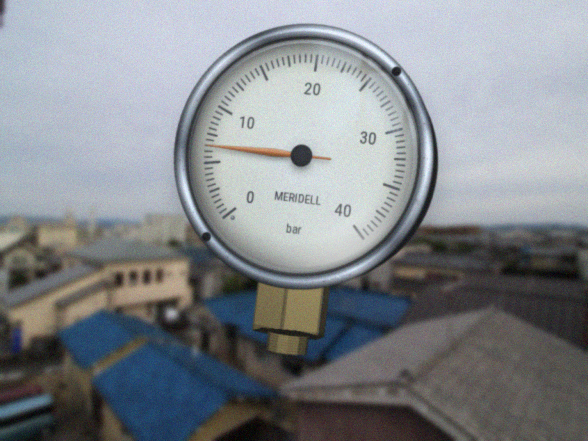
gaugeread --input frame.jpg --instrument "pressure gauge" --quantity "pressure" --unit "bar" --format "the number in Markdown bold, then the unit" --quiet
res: **6.5** bar
